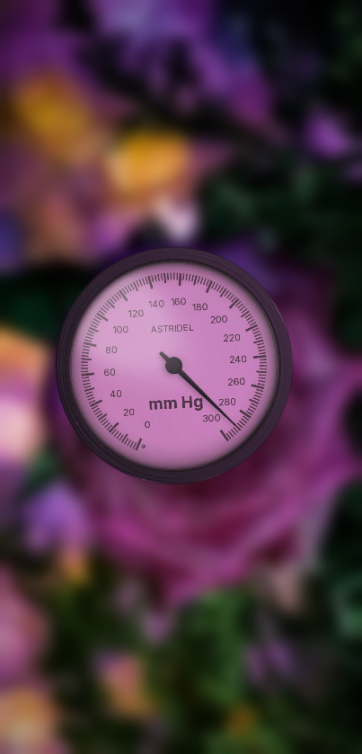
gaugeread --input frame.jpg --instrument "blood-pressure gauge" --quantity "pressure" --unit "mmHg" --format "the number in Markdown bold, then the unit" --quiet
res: **290** mmHg
